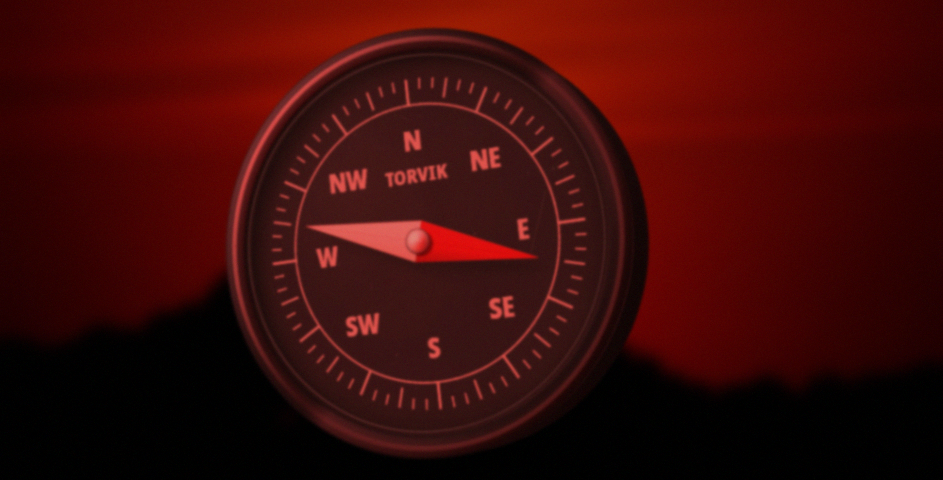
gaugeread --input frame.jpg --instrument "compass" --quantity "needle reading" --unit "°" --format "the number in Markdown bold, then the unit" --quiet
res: **105** °
